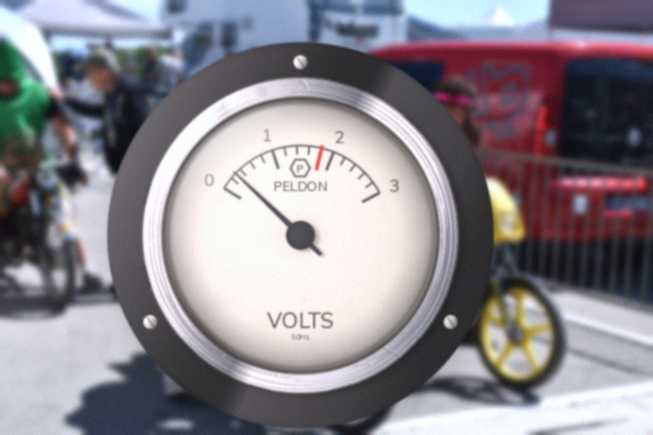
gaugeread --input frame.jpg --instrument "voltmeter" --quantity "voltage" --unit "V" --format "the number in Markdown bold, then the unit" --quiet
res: **0.3** V
